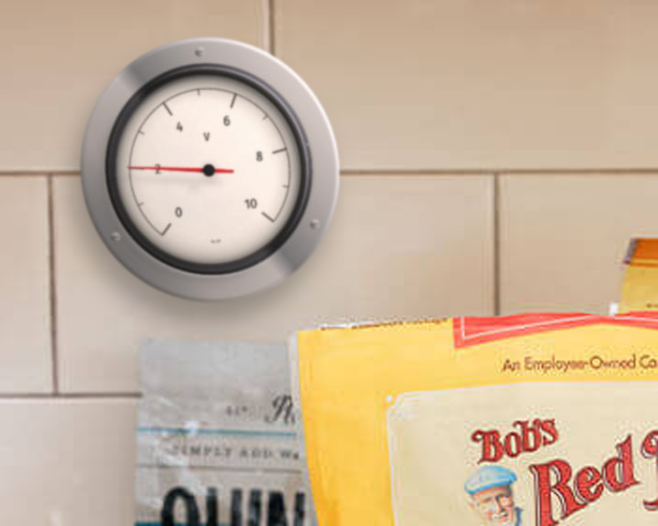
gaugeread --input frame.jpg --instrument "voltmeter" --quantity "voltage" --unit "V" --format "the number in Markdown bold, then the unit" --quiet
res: **2** V
